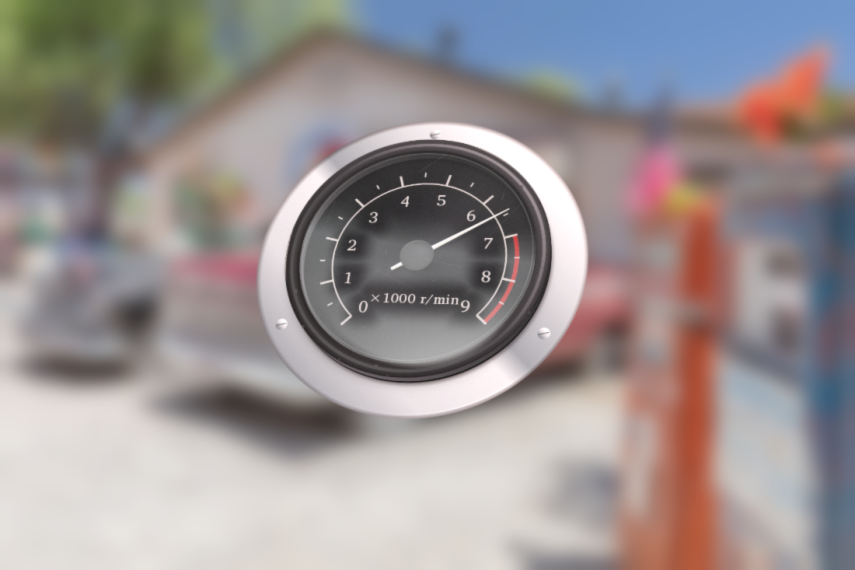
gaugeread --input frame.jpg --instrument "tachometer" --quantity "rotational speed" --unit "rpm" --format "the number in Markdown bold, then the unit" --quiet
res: **6500** rpm
